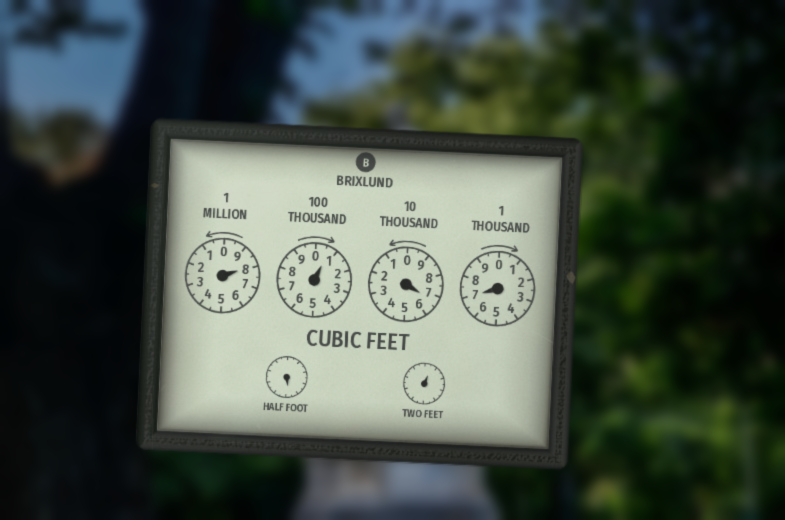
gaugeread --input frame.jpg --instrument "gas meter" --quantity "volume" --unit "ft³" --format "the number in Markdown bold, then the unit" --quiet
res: **806700** ft³
